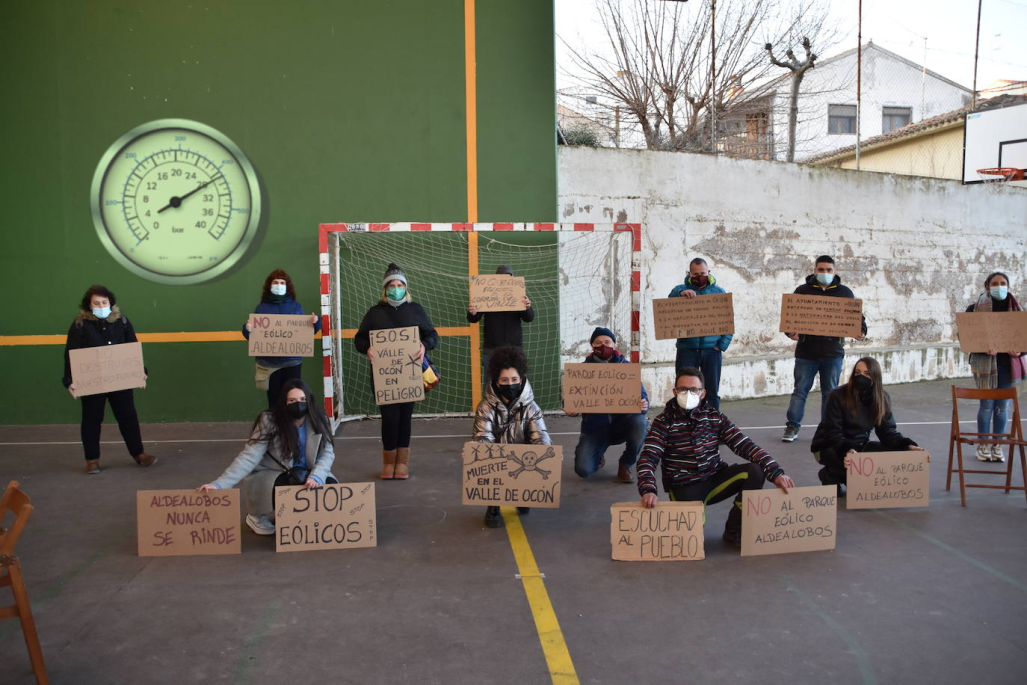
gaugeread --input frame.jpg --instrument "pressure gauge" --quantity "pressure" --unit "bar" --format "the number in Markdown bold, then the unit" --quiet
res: **29** bar
